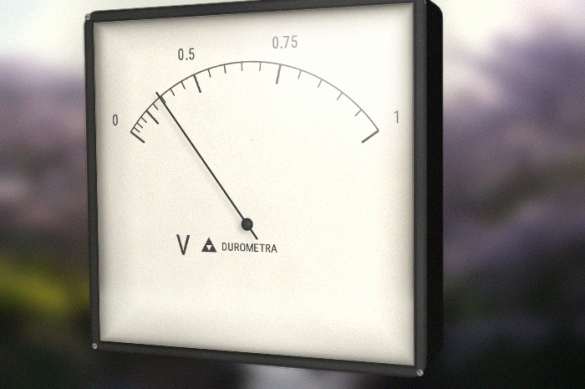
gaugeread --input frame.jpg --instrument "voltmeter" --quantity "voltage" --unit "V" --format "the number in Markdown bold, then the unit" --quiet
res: **0.35** V
